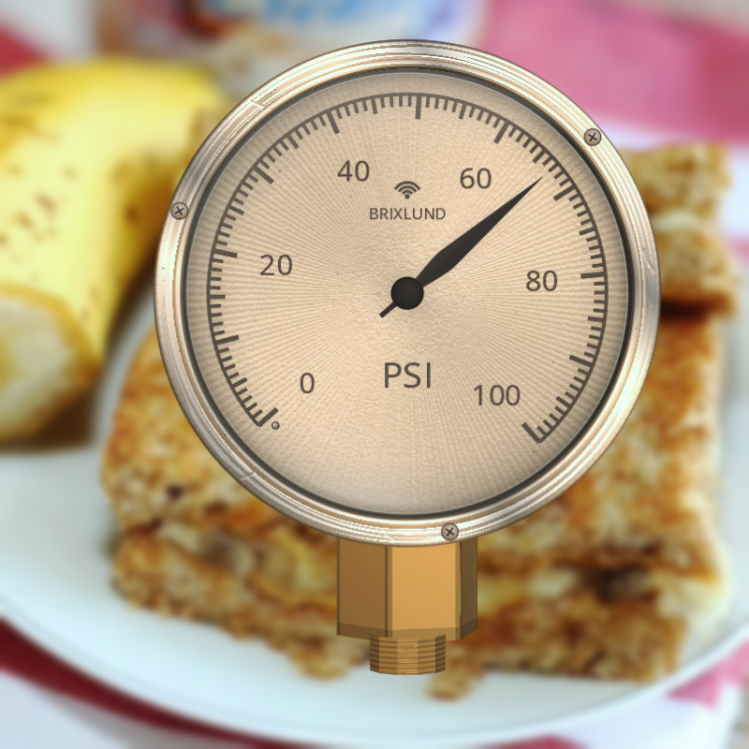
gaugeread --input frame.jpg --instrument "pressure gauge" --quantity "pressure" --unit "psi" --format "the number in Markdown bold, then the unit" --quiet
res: **67** psi
